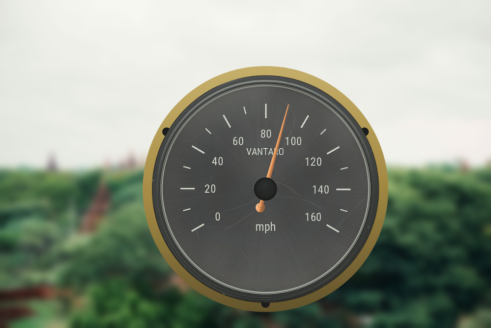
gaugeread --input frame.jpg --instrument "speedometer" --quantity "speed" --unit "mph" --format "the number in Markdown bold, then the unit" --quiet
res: **90** mph
